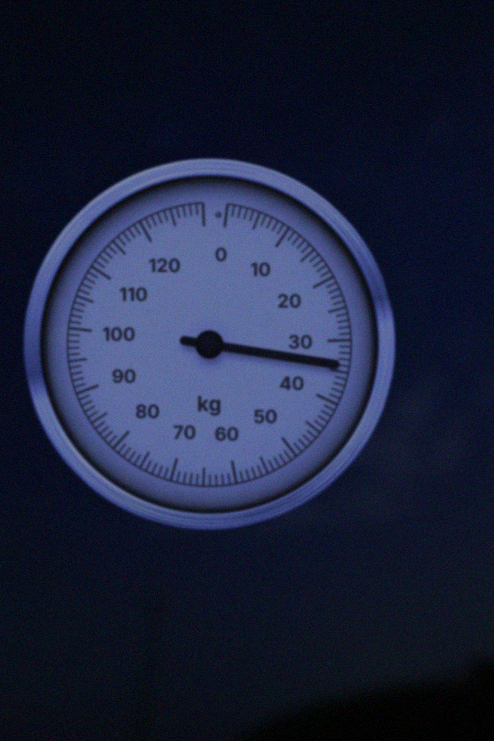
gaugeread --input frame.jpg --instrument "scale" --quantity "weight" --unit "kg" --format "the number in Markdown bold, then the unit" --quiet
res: **34** kg
